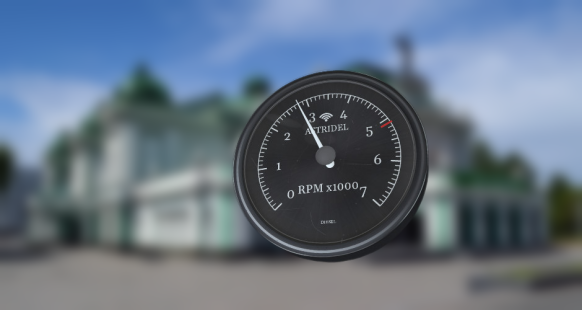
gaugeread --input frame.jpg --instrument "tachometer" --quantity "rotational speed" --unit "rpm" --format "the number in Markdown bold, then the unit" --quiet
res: **2800** rpm
